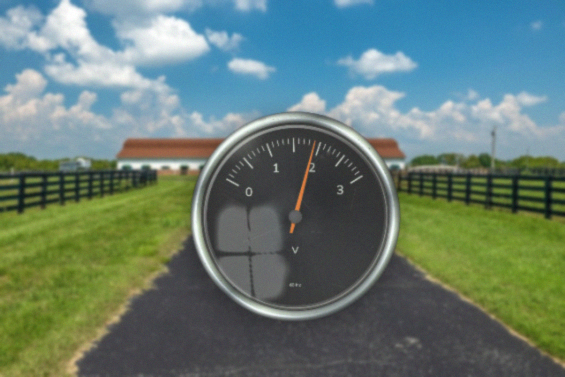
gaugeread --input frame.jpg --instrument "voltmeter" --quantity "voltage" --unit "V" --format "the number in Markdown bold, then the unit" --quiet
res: **1.9** V
